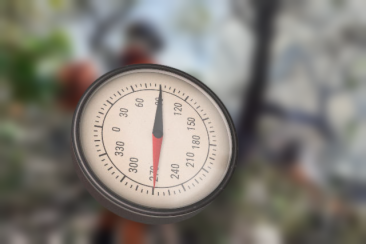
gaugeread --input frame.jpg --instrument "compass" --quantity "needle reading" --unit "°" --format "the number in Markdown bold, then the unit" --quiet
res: **270** °
